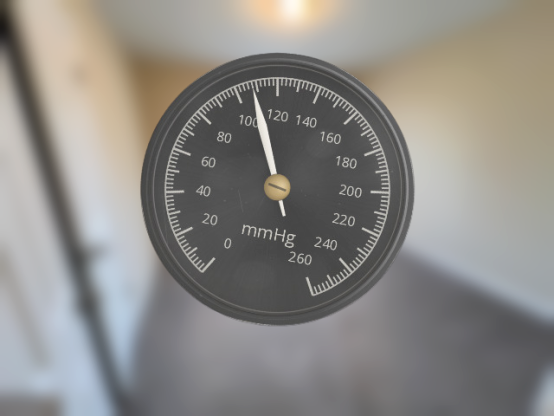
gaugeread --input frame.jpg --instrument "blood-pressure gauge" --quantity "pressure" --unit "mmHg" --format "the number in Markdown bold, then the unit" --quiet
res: **108** mmHg
